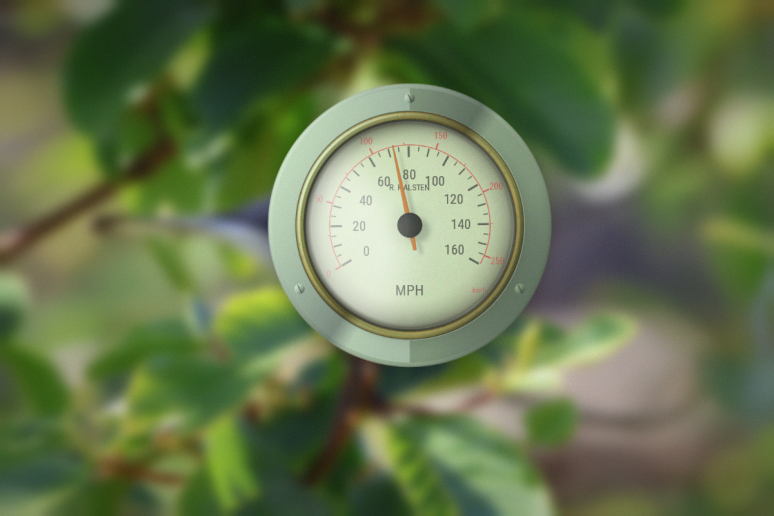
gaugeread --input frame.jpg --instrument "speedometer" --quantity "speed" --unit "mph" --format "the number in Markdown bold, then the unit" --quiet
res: **72.5** mph
